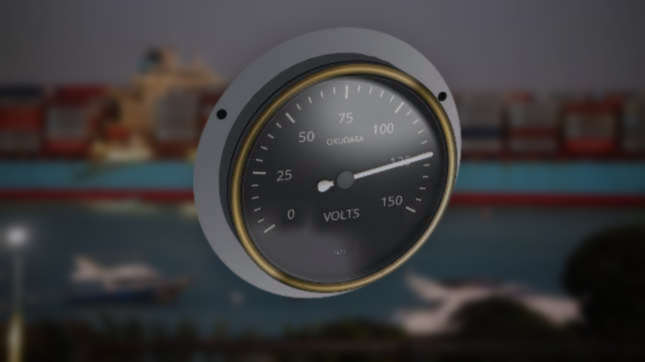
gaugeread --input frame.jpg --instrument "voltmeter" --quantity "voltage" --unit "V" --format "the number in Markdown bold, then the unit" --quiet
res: **125** V
